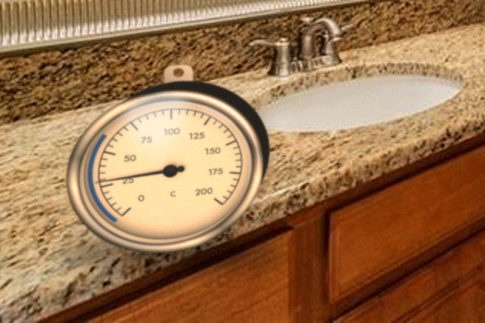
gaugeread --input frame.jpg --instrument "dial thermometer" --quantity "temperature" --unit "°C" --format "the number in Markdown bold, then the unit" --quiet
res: **30** °C
